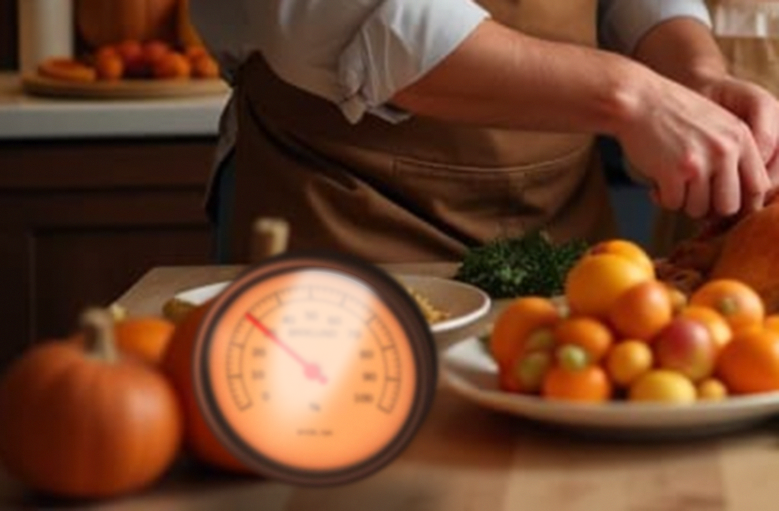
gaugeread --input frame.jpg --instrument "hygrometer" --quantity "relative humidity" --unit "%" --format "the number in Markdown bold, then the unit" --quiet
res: **30** %
